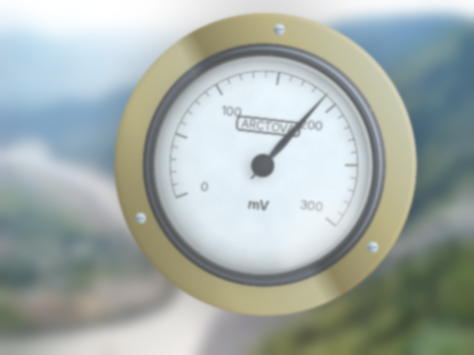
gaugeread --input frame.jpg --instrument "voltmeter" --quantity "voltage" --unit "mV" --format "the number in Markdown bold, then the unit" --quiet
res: **190** mV
